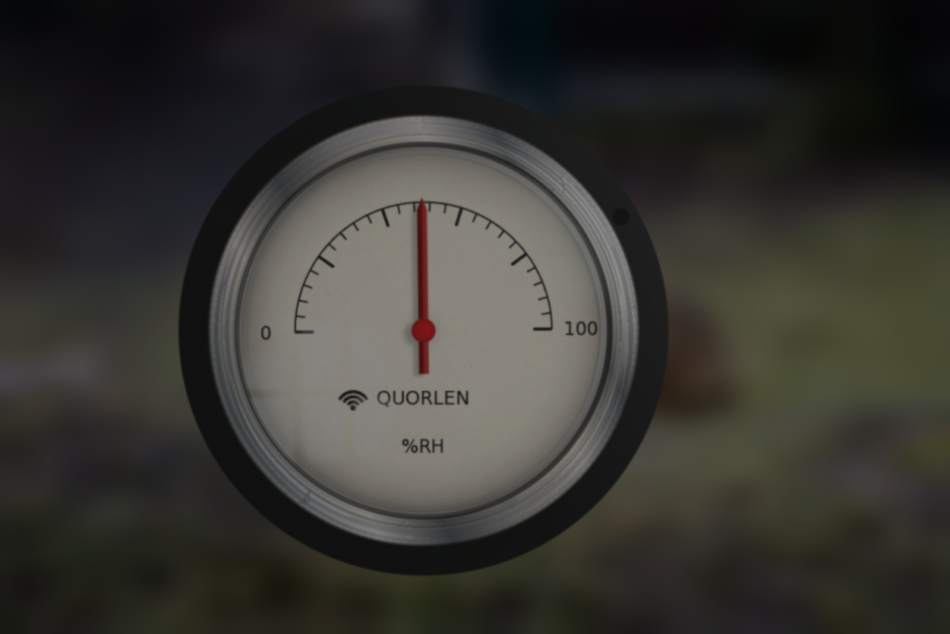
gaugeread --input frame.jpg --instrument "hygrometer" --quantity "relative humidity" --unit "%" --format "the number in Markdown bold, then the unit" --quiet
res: **50** %
